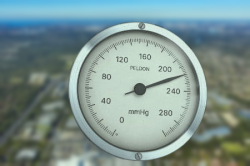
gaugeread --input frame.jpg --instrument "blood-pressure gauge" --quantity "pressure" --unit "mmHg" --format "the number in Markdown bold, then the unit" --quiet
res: **220** mmHg
